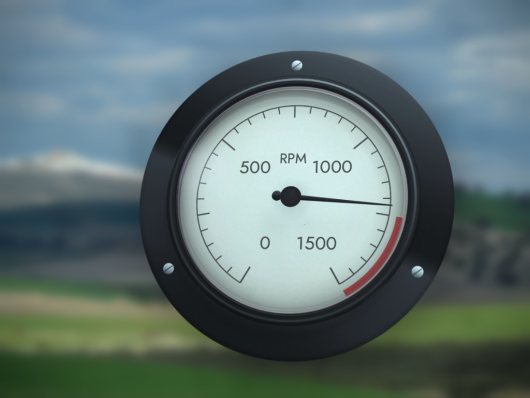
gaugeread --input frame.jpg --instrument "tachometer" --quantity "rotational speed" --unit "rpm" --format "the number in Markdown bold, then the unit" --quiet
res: **1225** rpm
